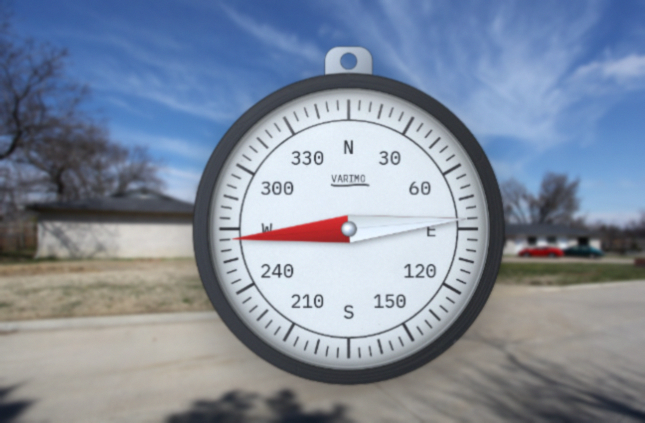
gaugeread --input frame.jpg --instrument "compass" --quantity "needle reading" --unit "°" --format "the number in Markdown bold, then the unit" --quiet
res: **265** °
